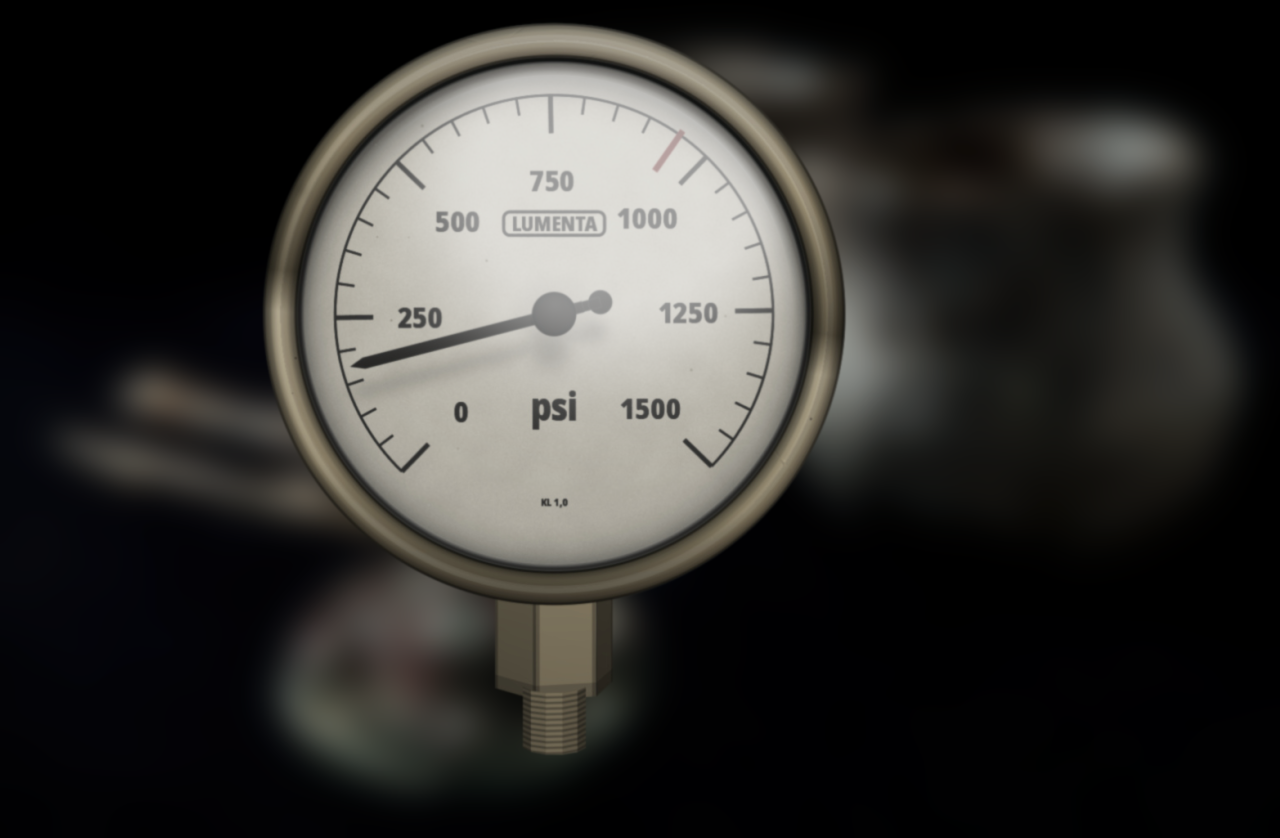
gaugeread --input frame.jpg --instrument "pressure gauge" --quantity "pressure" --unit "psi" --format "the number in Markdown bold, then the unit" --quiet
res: **175** psi
